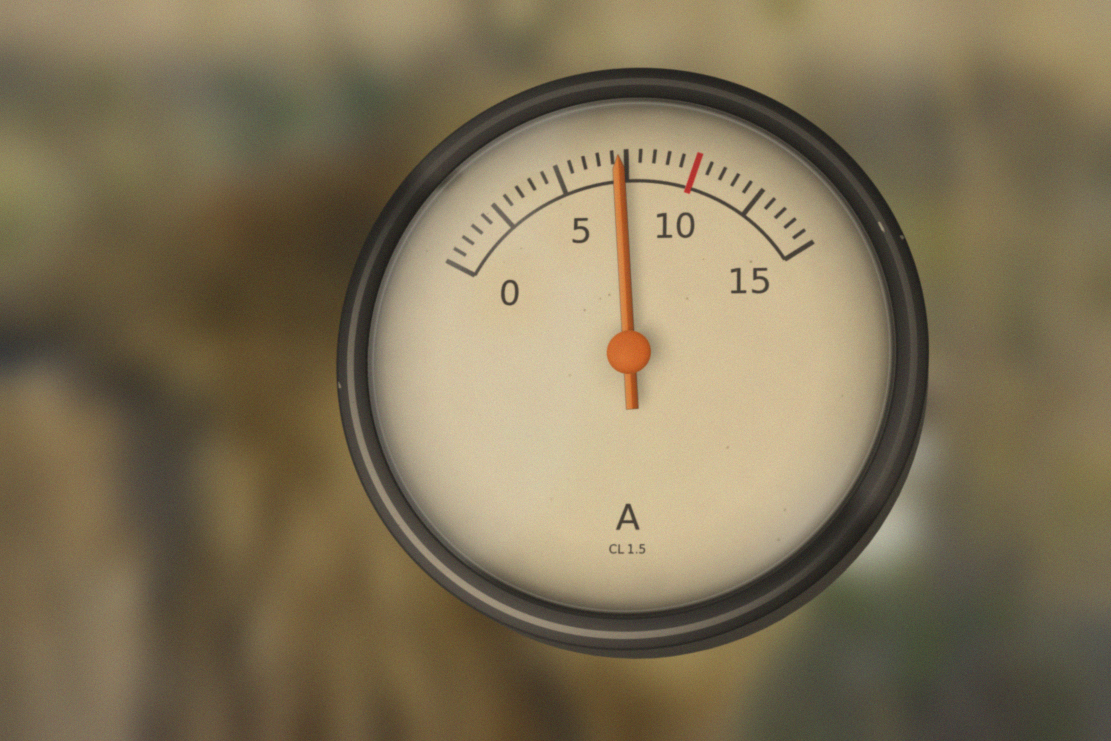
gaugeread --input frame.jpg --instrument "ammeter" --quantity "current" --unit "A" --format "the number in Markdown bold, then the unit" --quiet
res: **7.25** A
